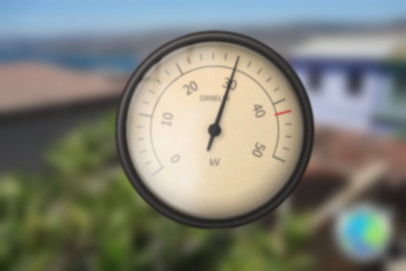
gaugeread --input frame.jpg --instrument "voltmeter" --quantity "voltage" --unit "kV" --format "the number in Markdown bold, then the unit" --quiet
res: **30** kV
